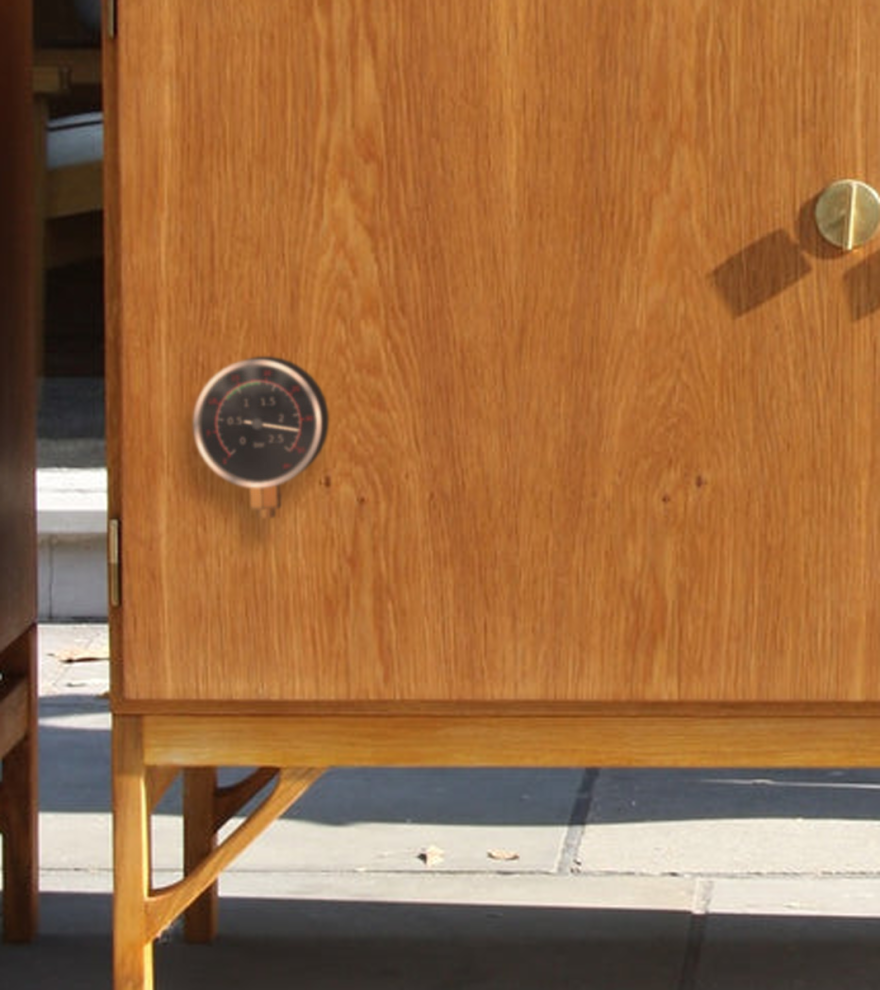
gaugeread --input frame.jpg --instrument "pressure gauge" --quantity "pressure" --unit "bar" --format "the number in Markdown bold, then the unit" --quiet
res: **2.2** bar
